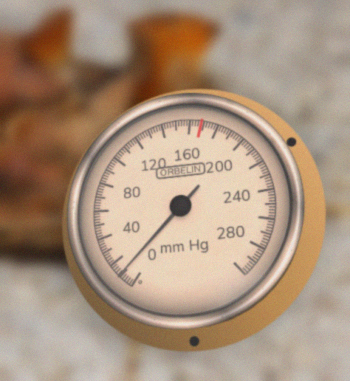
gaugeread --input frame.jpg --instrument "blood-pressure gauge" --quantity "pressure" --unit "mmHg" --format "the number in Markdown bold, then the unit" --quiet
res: **10** mmHg
